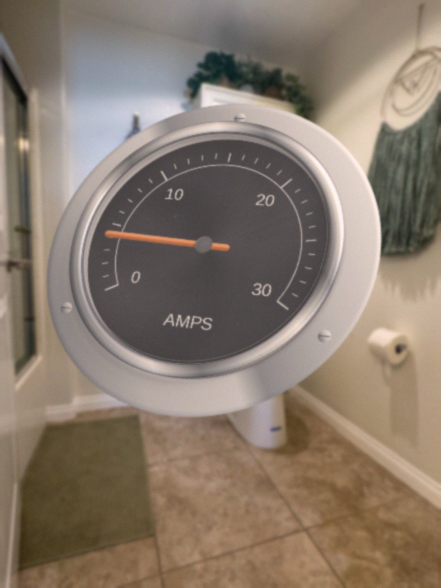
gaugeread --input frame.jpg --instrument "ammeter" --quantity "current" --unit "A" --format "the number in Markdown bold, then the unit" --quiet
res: **4** A
